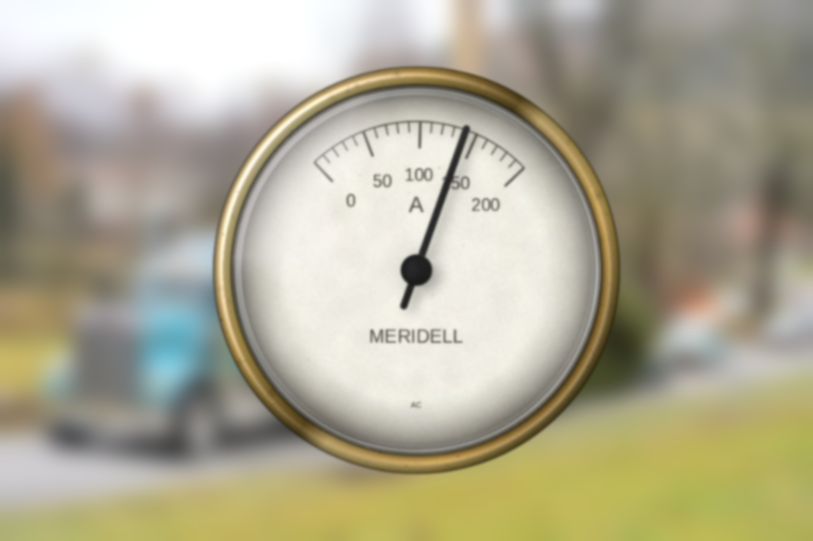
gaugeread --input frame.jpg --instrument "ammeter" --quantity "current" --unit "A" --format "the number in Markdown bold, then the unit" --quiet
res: **140** A
